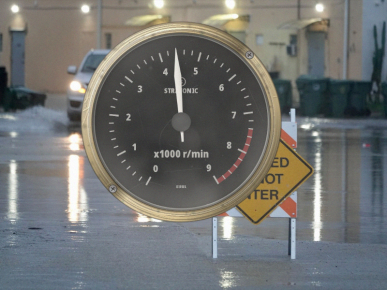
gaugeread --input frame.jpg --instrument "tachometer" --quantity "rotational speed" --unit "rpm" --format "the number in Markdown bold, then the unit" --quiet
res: **4400** rpm
